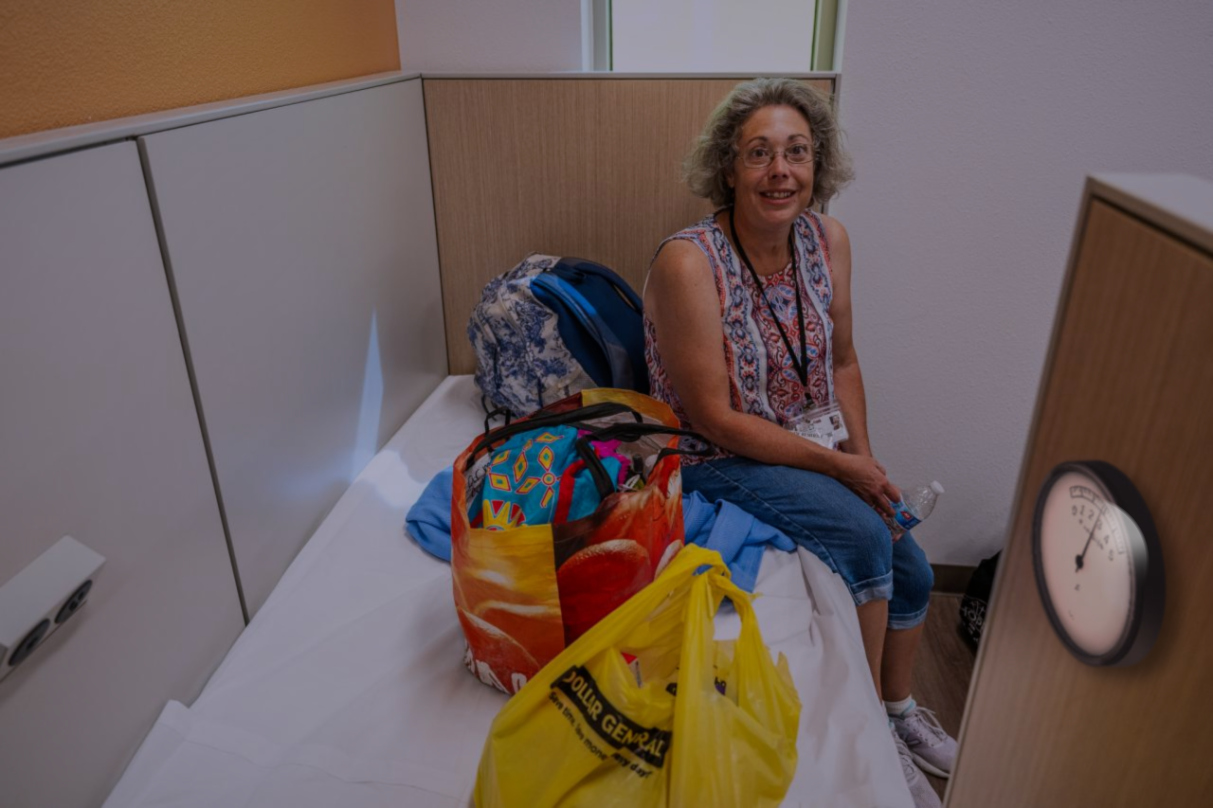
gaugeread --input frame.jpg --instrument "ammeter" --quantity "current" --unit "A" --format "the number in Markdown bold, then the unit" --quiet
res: **3** A
